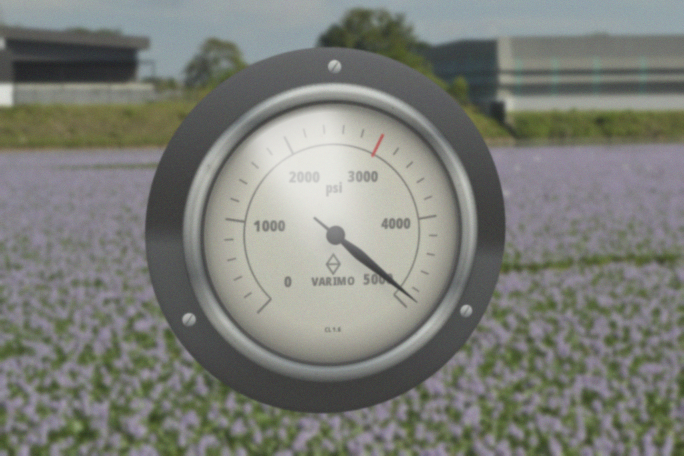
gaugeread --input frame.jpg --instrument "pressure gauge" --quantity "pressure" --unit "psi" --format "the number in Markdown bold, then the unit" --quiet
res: **4900** psi
